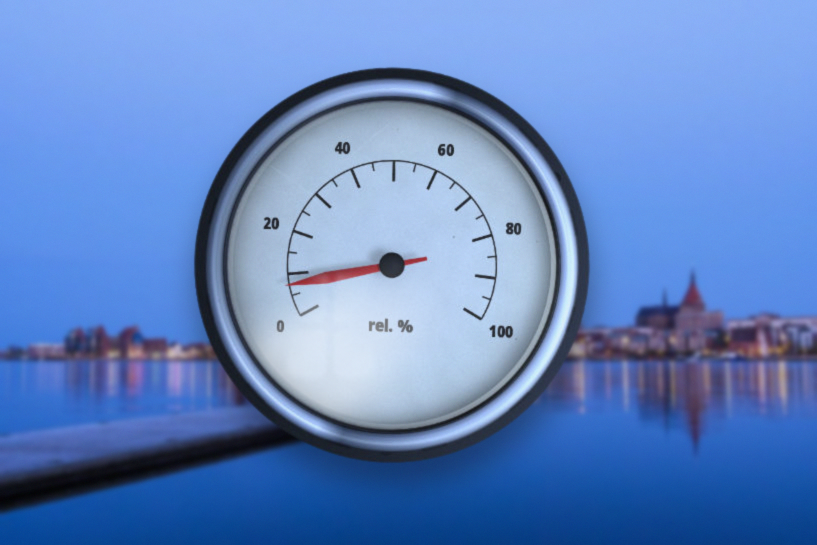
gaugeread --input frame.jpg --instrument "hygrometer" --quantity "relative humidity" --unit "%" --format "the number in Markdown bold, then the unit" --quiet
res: **7.5** %
